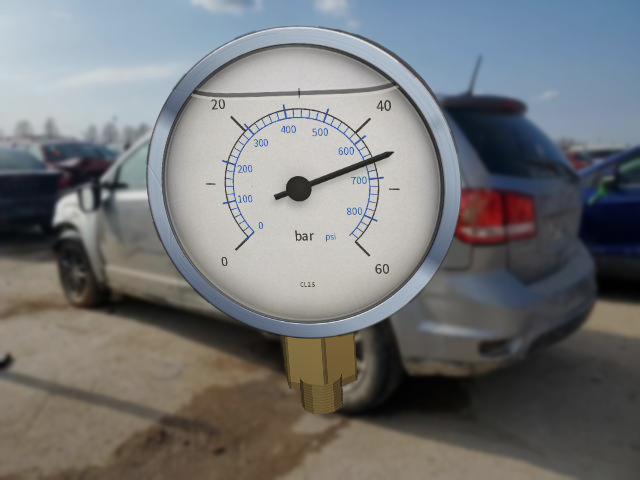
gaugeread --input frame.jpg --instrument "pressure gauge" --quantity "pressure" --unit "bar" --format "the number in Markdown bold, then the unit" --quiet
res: **45** bar
